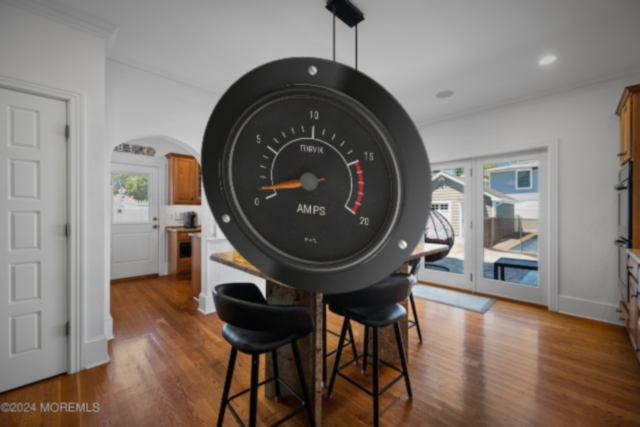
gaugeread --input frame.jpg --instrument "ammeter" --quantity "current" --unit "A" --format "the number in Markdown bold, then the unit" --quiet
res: **1** A
